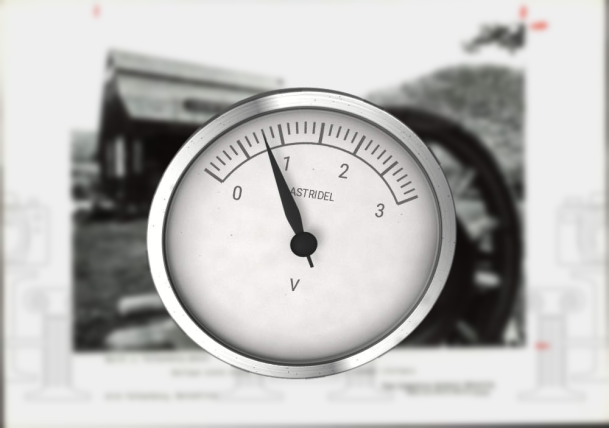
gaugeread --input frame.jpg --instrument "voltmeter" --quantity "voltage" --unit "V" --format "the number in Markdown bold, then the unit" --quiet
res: **0.8** V
